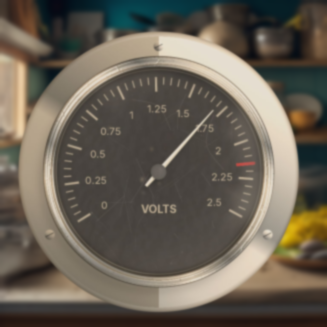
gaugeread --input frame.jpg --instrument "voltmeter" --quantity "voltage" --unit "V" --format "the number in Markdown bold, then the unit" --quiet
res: **1.7** V
